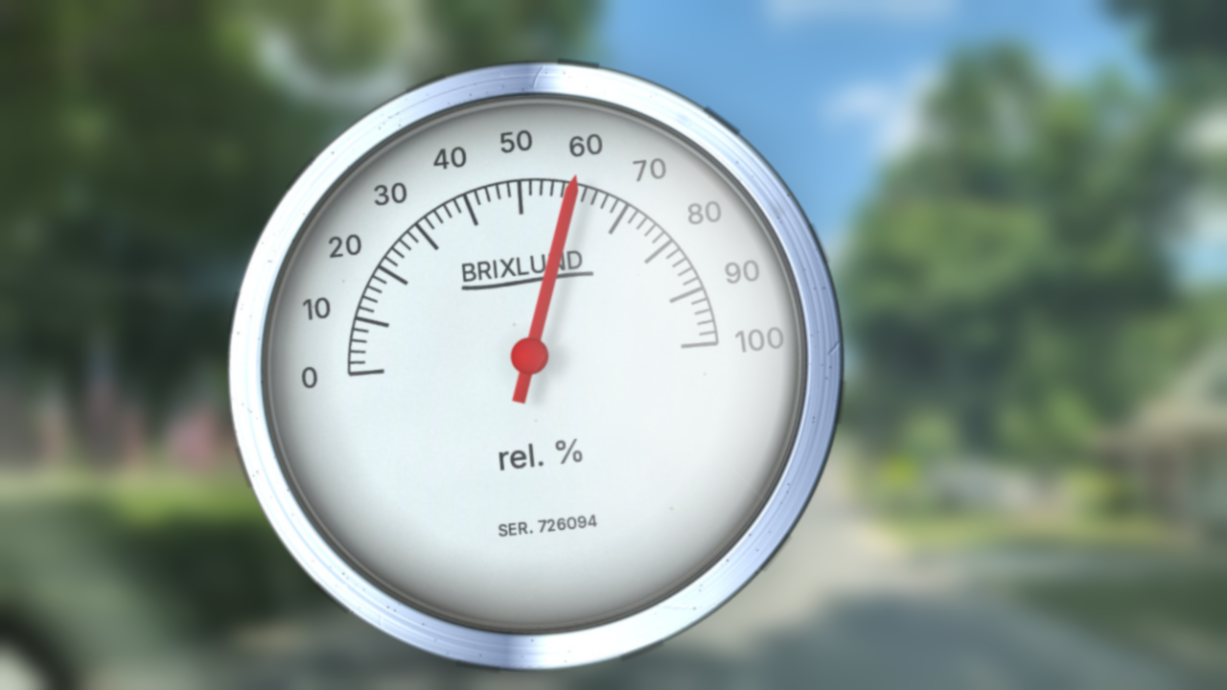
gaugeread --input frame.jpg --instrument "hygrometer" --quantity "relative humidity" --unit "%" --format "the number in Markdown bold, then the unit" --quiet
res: **60** %
